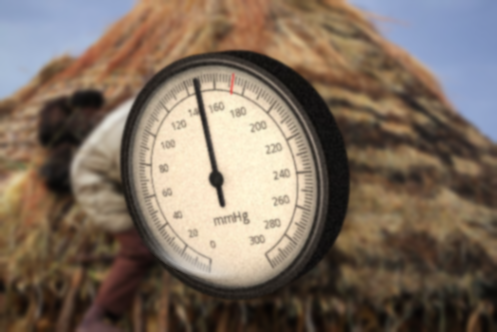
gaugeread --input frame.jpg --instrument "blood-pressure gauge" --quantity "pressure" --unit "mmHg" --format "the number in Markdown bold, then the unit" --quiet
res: **150** mmHg
